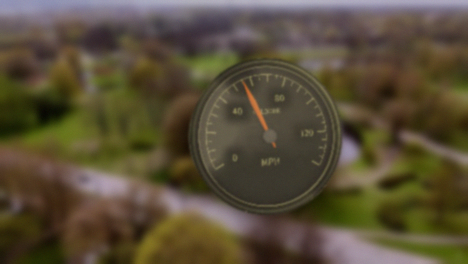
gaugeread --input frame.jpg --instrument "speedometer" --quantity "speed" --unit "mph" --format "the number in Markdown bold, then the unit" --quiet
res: **55** mph
